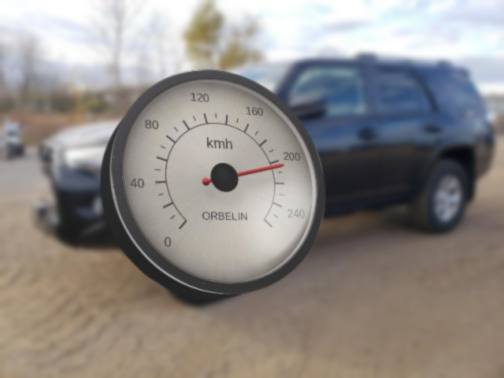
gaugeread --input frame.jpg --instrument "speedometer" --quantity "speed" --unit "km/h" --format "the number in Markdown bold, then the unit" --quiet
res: **205** km/h
